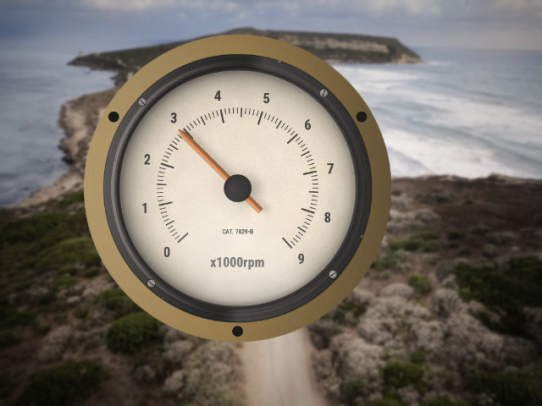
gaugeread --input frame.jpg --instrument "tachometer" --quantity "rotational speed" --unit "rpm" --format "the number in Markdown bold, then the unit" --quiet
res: **2900** rpm
